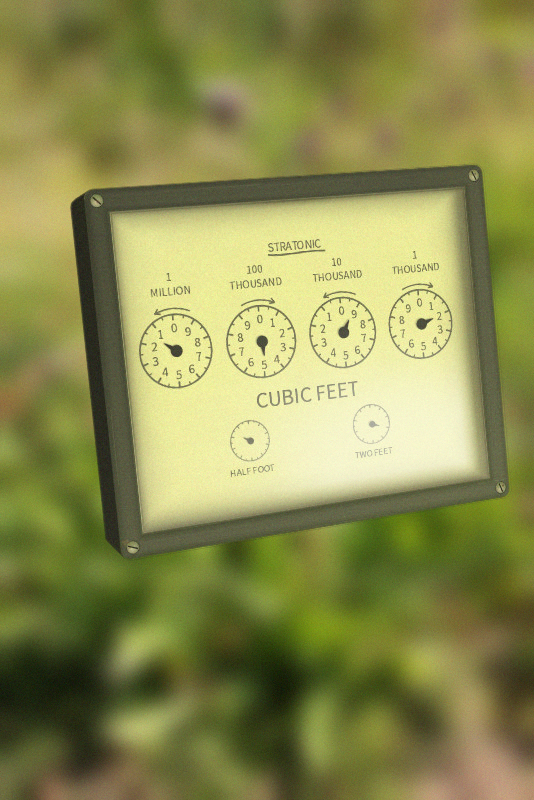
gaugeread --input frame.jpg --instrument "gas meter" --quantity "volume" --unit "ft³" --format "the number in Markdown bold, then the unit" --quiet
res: **149200** ft³
